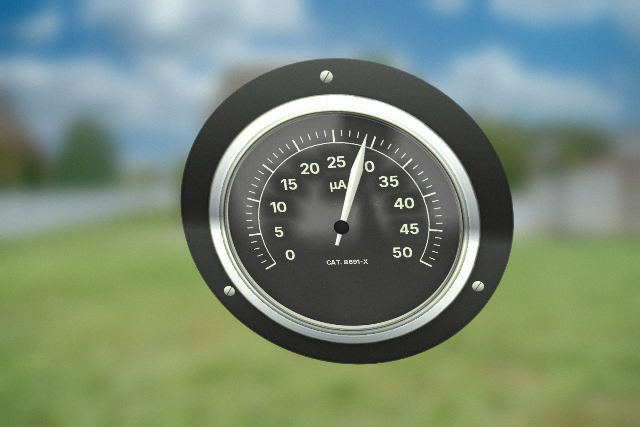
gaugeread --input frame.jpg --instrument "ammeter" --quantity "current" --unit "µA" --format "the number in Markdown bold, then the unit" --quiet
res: **29** µA
